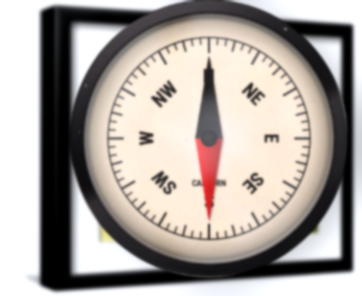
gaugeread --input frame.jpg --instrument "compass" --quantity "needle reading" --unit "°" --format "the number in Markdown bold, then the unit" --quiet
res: **180** °
